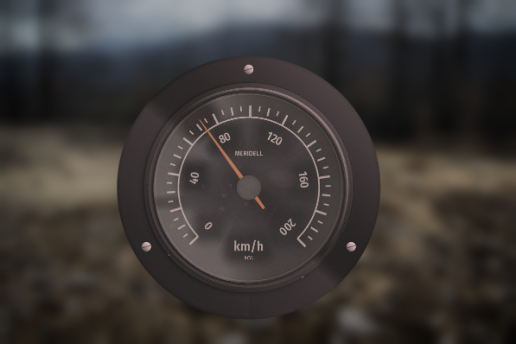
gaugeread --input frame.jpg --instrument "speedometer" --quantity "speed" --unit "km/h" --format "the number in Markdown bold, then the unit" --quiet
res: **72.5** km/h
